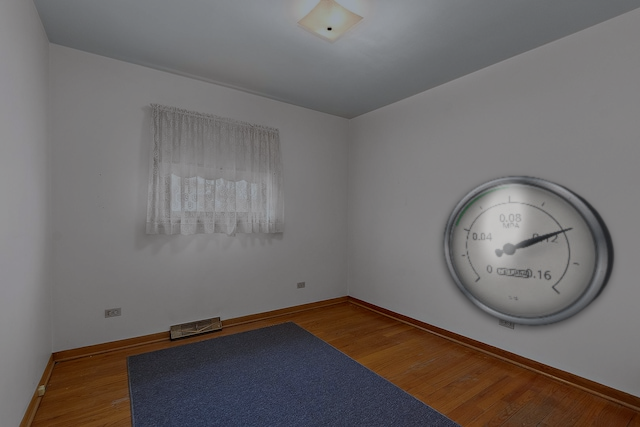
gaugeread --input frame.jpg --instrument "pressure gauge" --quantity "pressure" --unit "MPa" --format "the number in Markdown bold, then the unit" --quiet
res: **0.12** MPa
